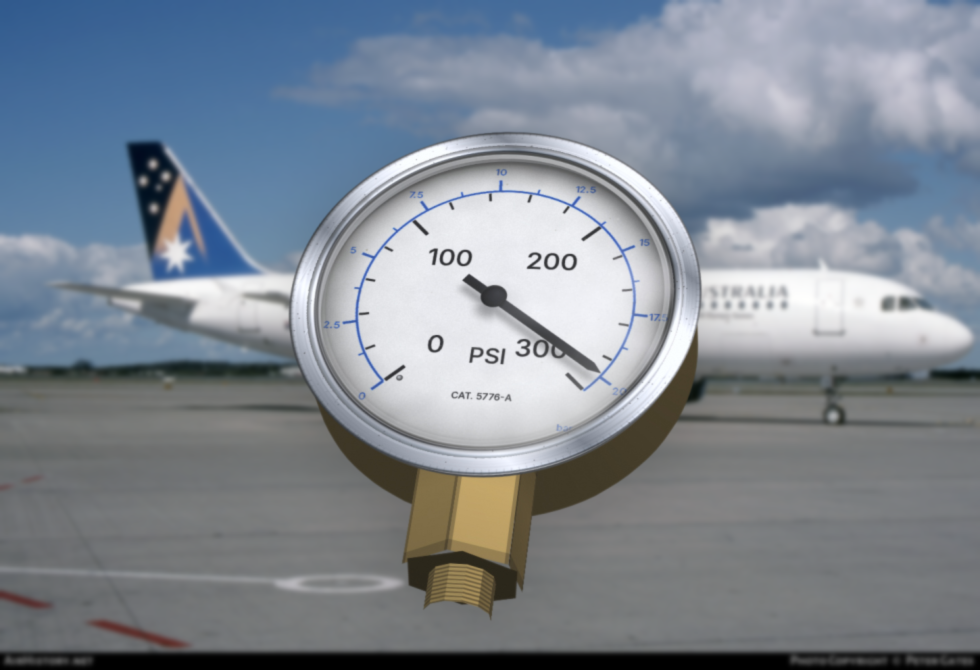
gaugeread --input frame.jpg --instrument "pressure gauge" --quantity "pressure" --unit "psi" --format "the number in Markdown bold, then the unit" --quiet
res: **290** psi
